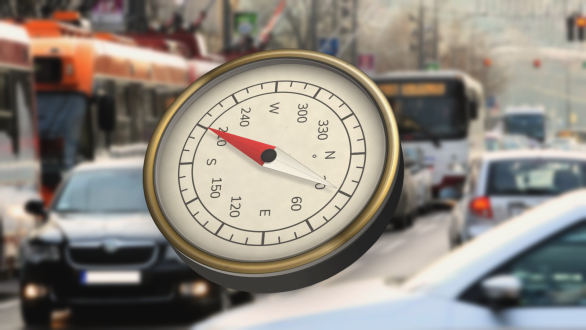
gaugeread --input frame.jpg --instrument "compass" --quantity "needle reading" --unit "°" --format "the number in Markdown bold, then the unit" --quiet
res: **210** °
